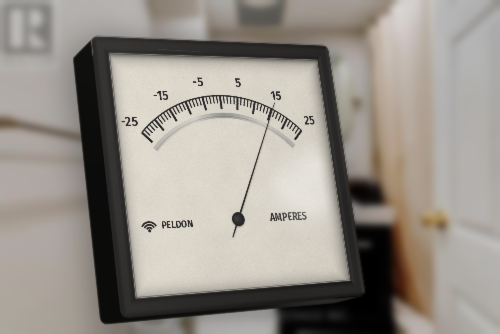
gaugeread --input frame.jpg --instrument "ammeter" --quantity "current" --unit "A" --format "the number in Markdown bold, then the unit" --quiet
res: **15** A
